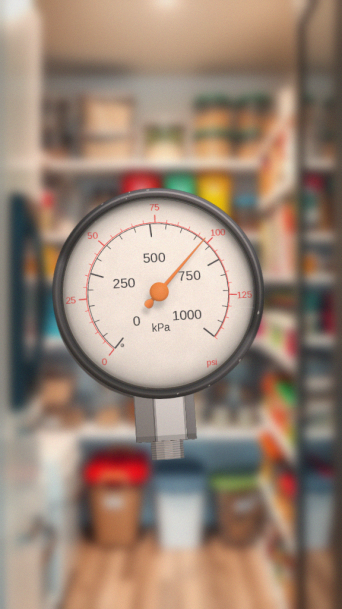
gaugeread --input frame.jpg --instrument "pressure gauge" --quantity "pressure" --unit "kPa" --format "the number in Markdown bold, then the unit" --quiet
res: **675** kPa
